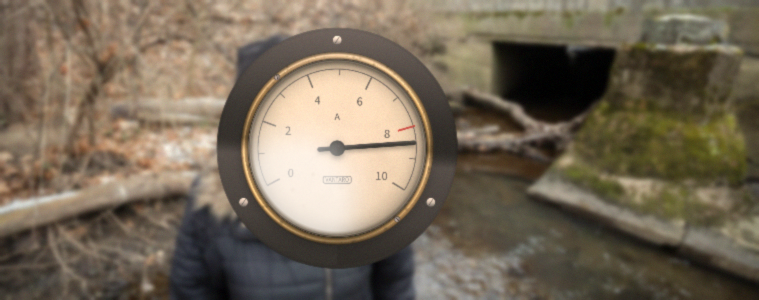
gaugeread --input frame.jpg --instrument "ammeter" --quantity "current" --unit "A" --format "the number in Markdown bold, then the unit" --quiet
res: **8.5** A
